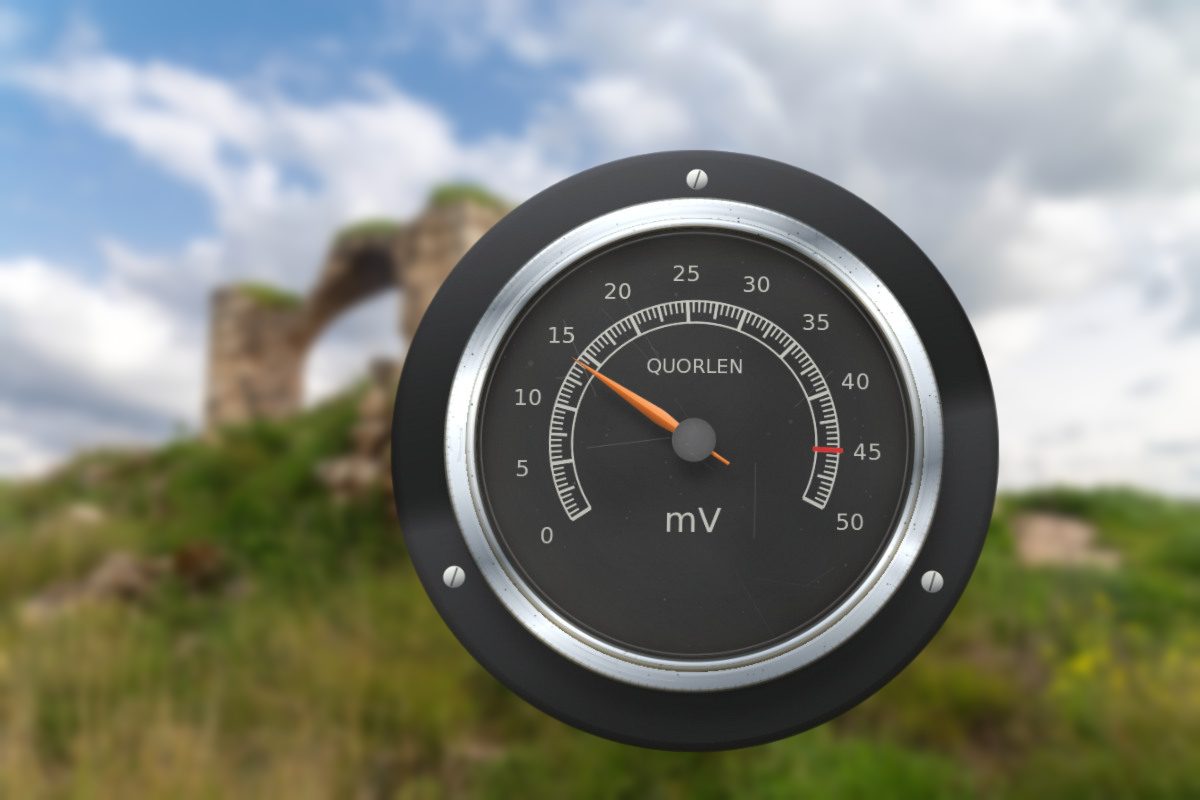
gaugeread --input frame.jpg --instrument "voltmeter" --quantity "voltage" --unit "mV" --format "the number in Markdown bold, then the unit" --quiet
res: **14** mV
